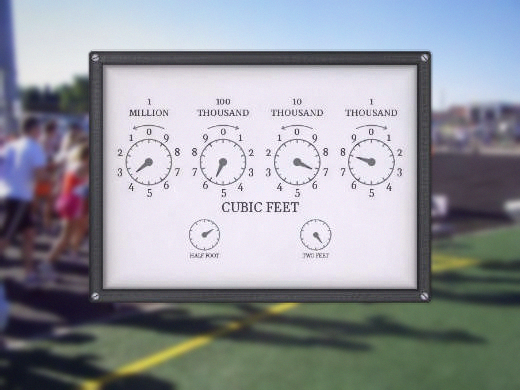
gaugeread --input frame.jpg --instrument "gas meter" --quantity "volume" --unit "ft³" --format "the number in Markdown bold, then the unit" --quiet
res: **356800** ft³
